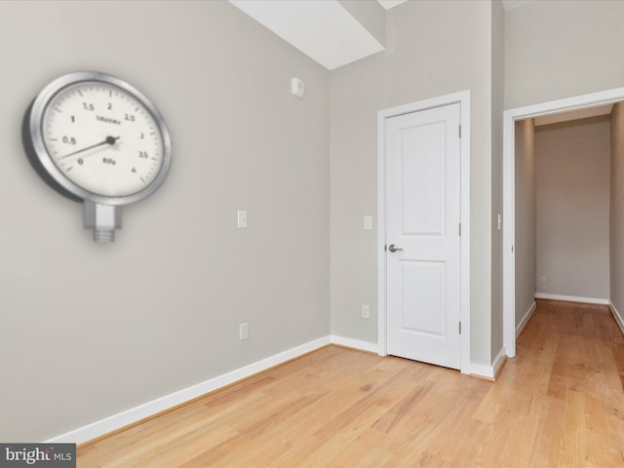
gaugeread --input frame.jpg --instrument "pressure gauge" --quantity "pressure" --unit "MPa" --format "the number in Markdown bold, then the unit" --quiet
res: **0.2** MPa
